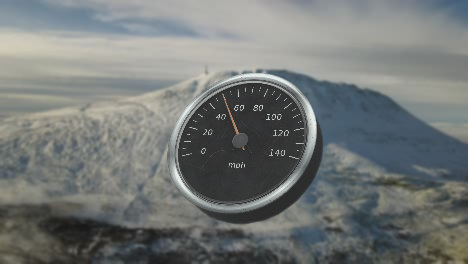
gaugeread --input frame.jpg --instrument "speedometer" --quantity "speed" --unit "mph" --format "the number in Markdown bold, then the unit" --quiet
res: **50** mph
